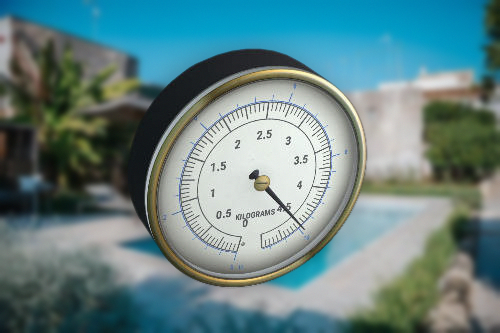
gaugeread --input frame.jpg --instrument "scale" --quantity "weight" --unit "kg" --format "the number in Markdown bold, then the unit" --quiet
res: **4.5** kg
